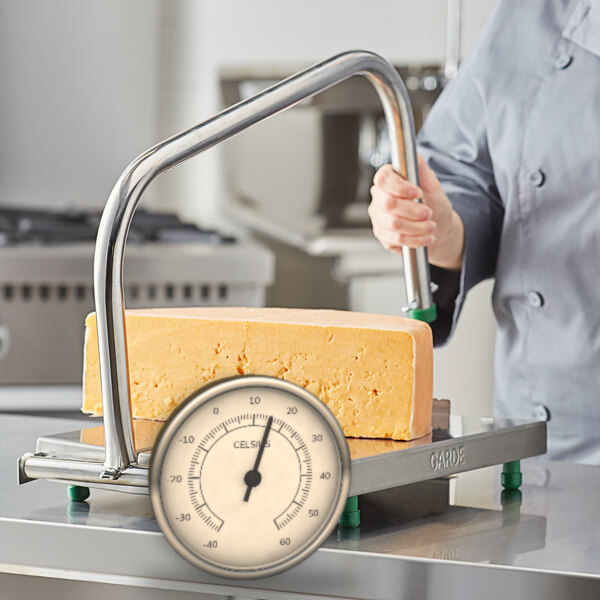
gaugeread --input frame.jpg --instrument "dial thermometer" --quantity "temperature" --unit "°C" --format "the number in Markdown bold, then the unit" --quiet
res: **15** °C
